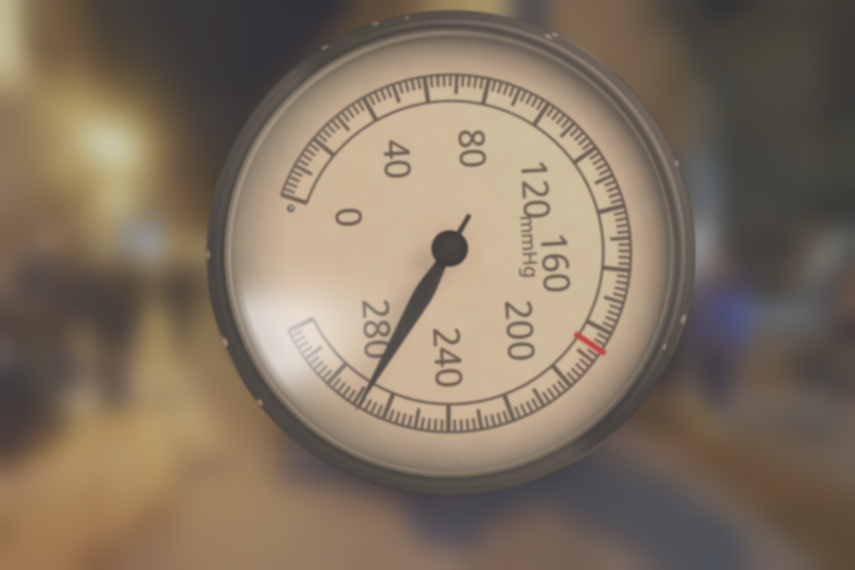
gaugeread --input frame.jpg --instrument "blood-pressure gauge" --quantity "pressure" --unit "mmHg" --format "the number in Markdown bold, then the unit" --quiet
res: **268** mmHg
